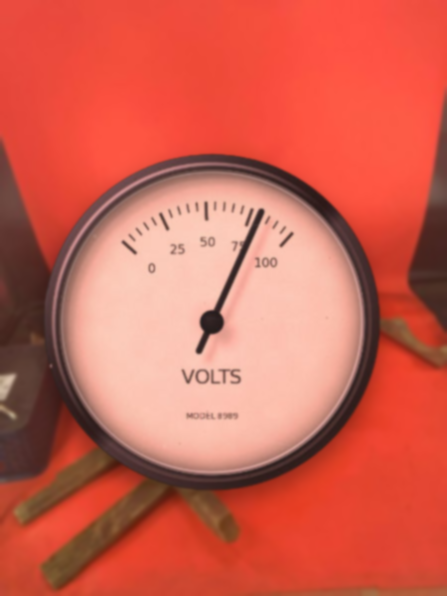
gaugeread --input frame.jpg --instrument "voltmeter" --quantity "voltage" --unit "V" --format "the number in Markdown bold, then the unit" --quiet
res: **80** V
